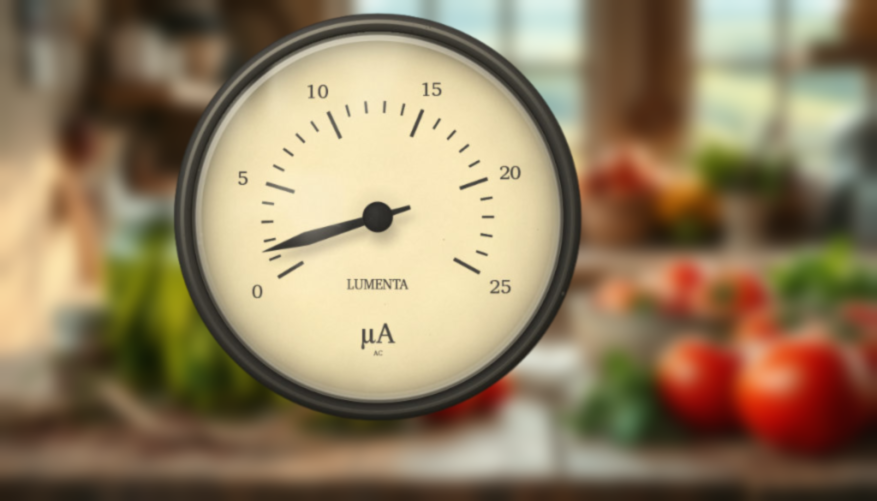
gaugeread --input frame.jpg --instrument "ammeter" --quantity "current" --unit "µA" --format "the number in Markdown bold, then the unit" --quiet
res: **1.5** µA
